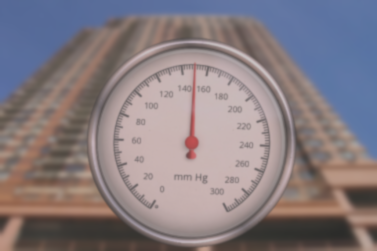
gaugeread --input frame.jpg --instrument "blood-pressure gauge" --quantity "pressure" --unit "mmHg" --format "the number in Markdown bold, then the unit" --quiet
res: **150** mmHg
